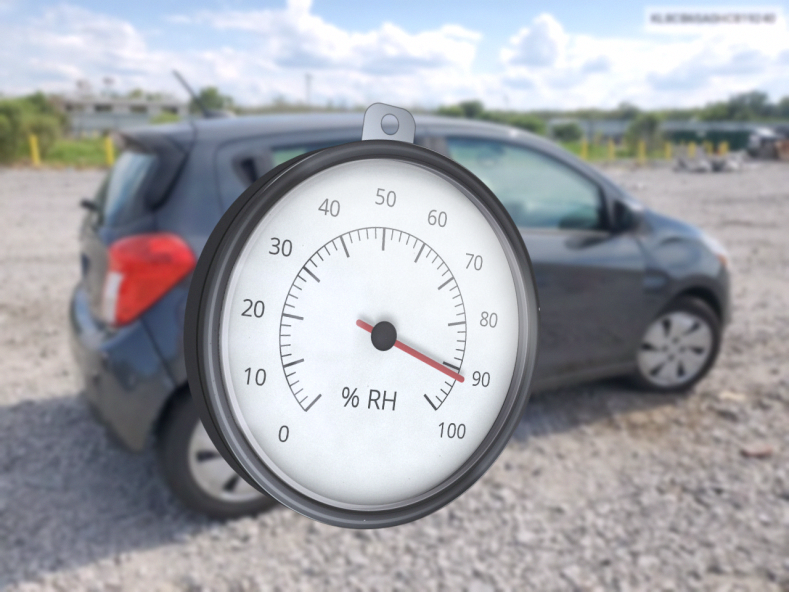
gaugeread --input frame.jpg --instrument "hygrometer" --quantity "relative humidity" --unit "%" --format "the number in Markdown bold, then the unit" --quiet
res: **92** %
